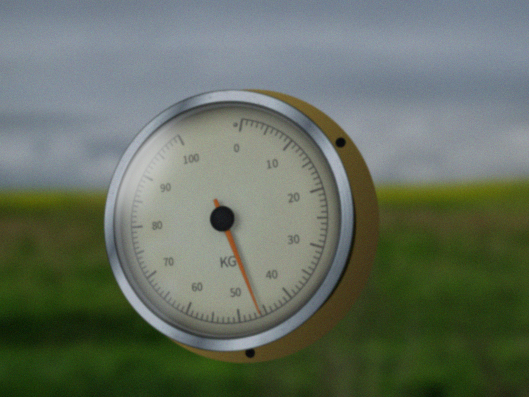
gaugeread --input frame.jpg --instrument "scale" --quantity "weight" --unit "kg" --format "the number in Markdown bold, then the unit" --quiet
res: **46** kg
